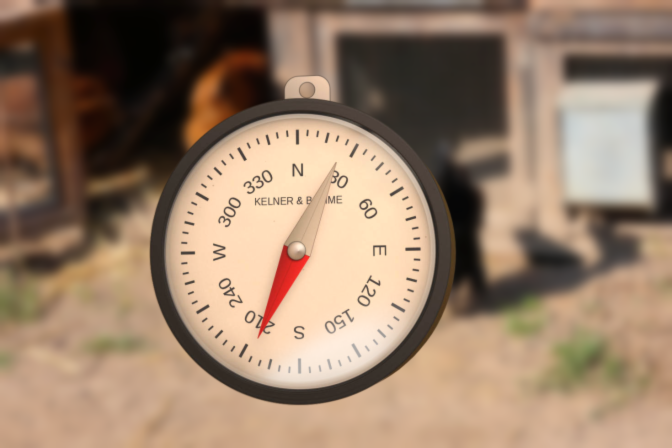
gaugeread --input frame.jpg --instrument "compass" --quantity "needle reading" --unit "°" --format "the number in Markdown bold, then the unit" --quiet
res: **205** °
